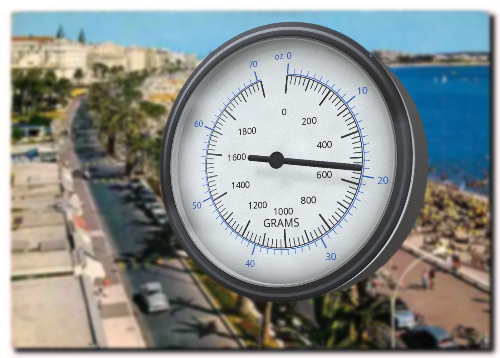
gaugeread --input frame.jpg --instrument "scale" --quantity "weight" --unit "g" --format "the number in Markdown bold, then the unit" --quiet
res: **540** g
